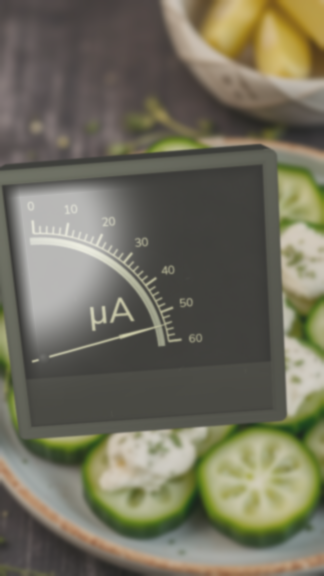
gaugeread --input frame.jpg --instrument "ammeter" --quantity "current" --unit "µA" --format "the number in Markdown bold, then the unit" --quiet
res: **54** µA
